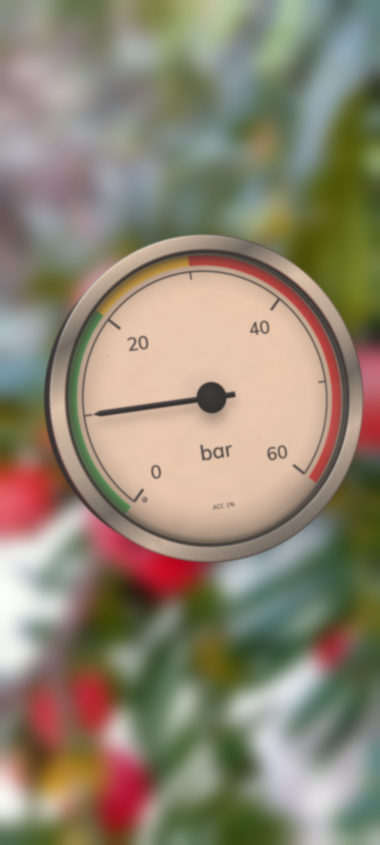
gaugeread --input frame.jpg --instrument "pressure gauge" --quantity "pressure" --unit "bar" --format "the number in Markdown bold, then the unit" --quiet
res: **10** bar
